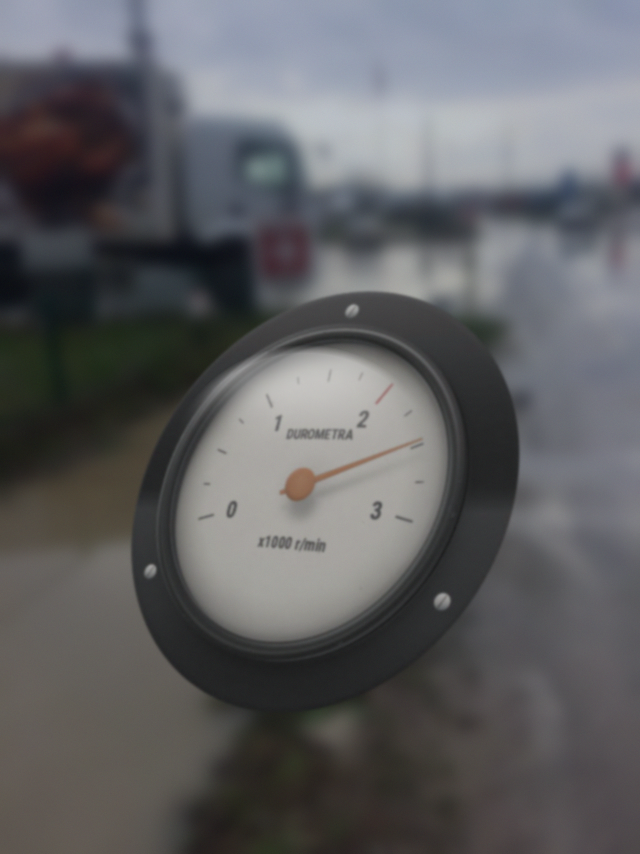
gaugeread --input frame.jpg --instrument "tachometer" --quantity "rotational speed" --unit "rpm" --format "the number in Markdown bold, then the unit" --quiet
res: **2500** rpm
